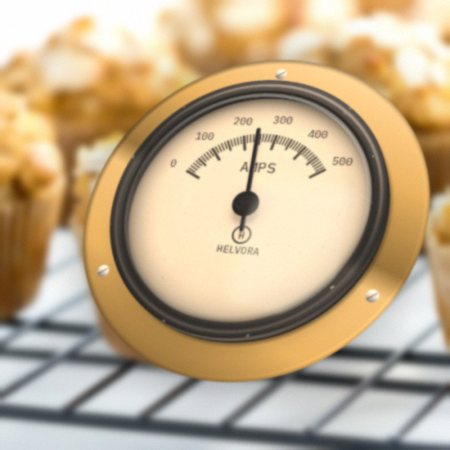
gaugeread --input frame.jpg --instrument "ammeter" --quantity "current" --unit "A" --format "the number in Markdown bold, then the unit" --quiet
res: **250** A
